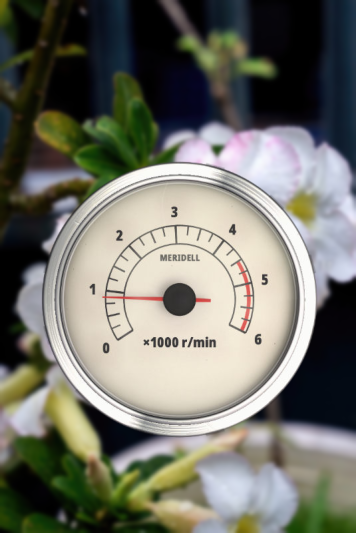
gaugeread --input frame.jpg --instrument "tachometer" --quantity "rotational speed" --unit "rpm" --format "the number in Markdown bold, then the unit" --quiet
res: **875** rpm
